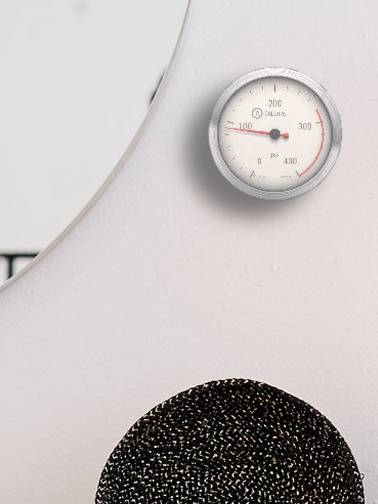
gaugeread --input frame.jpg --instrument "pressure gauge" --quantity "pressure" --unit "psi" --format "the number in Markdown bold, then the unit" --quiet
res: **90** psi
